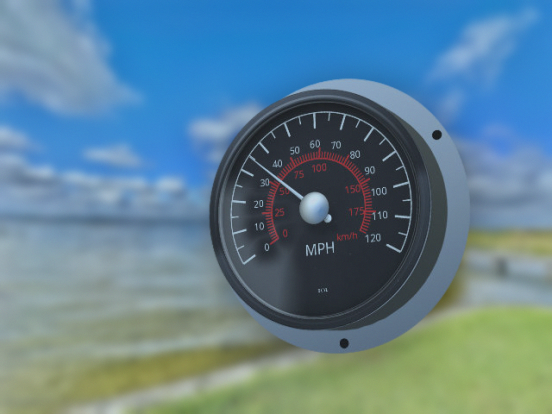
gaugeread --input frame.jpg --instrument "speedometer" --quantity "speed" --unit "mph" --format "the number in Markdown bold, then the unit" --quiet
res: **35** mph
